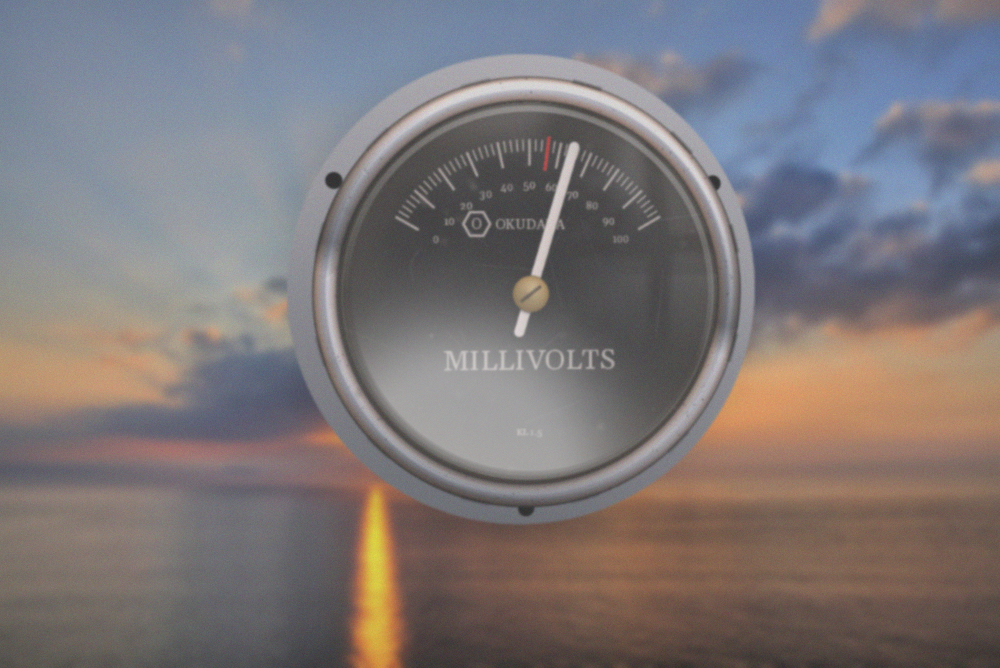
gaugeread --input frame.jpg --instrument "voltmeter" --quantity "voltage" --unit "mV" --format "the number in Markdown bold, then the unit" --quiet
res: **64** mV
